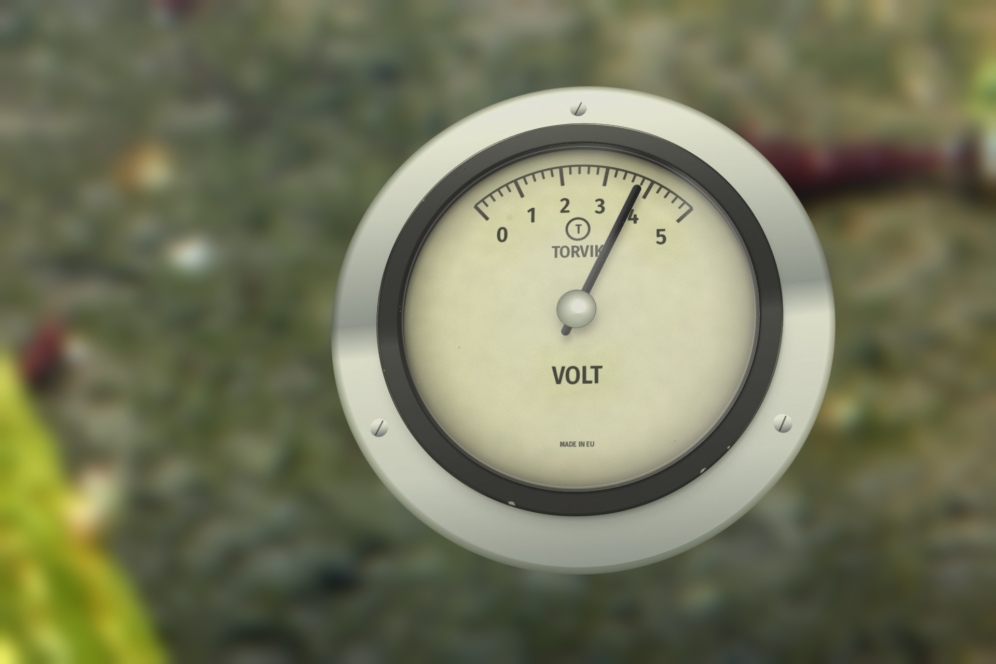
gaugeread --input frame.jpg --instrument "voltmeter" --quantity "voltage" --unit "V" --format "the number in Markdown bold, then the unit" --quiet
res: **3.8** V
